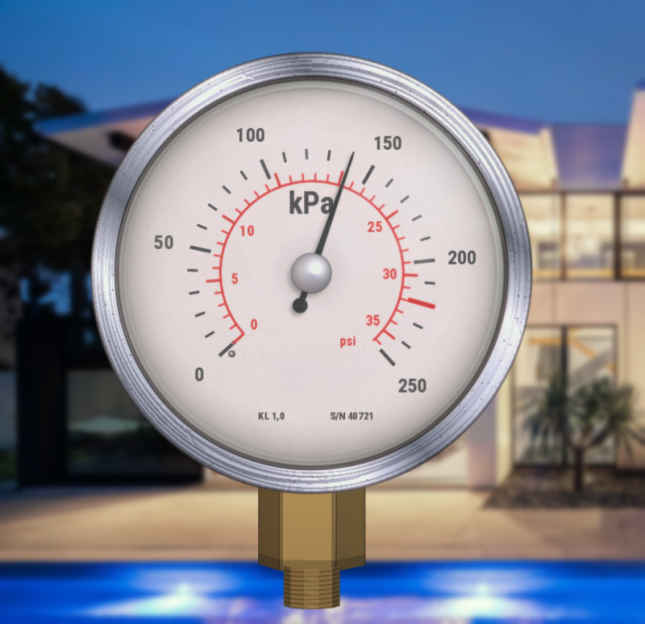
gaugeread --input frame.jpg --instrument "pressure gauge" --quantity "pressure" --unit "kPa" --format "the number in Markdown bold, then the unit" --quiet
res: **140** kPa
